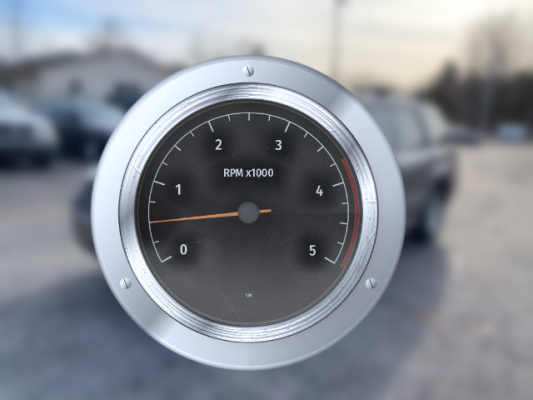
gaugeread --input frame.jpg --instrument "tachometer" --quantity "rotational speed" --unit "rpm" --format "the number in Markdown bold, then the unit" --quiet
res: **500** rpm
